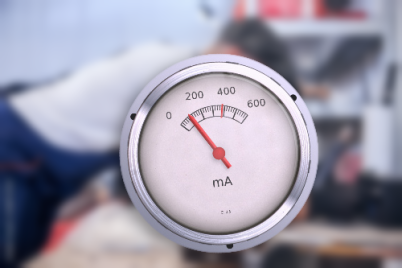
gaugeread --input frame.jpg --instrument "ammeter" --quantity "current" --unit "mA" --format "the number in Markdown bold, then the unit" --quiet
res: **100** mA
